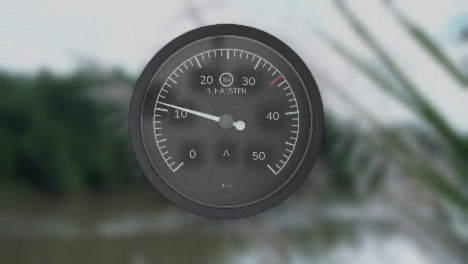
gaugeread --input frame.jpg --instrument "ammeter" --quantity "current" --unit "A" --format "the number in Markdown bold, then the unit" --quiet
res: **11** A
